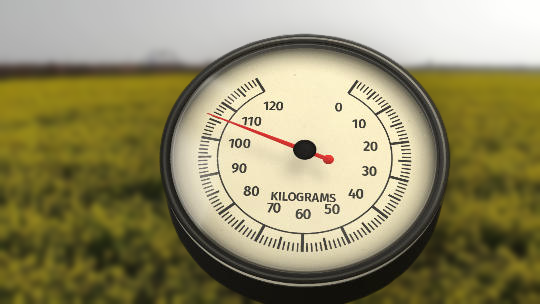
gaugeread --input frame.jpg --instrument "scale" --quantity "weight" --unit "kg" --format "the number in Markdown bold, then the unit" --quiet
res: **105** kg
